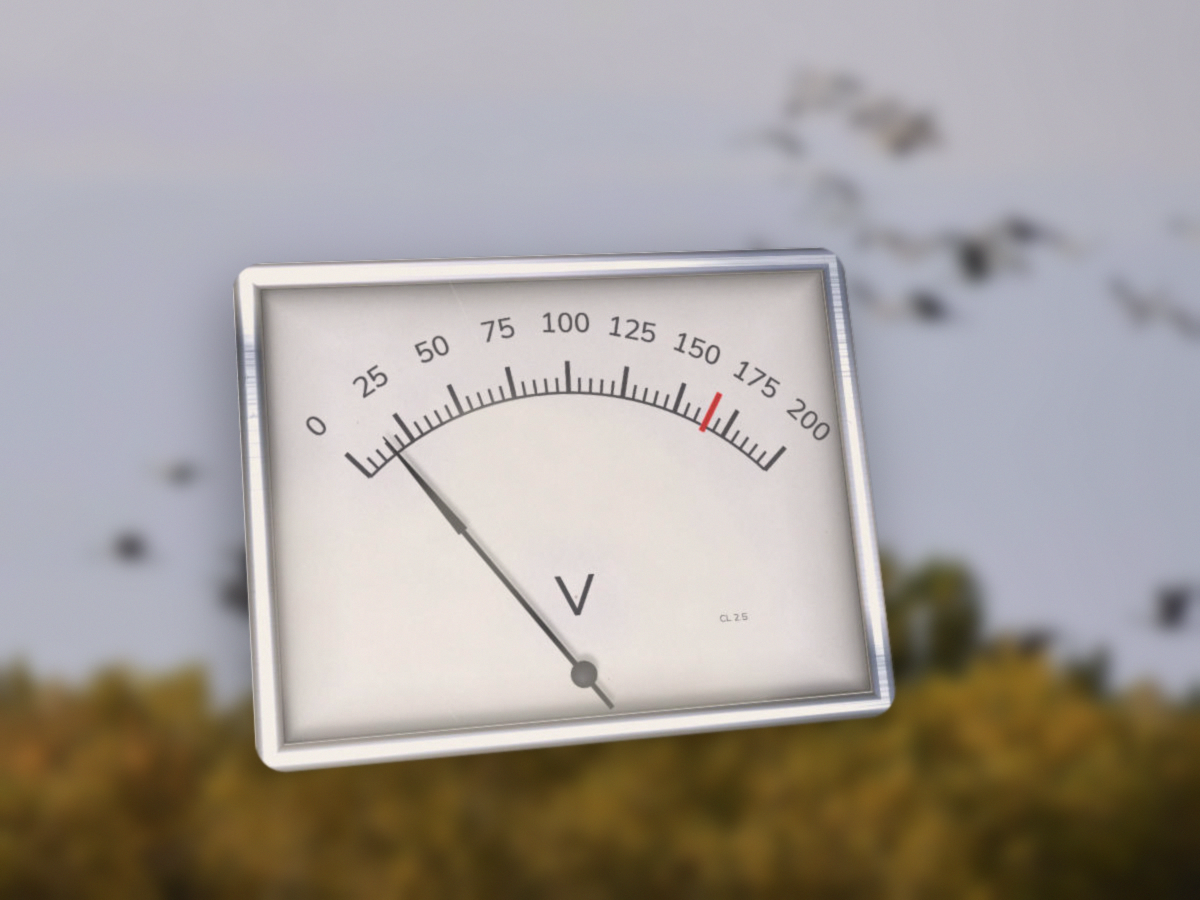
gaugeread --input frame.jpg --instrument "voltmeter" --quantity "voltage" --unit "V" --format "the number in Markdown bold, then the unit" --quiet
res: **15** V
